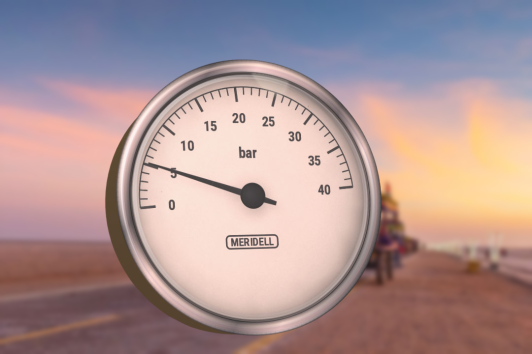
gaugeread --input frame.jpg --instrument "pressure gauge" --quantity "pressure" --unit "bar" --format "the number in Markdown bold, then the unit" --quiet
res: **5** bar
